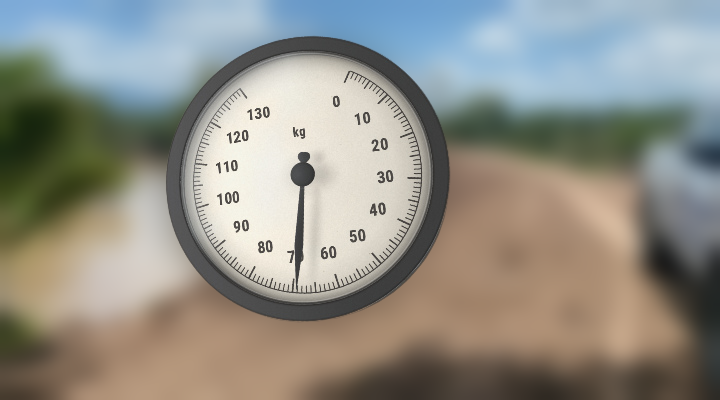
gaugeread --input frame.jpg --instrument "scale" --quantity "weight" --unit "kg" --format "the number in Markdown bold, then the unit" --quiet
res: **69** kg
